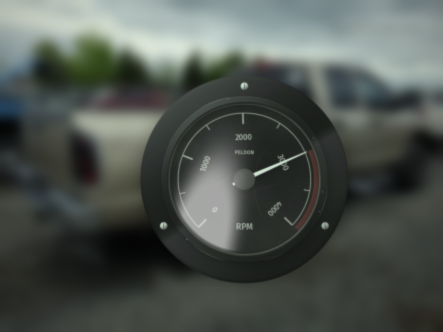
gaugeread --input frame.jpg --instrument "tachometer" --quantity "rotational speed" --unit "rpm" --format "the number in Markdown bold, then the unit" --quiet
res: **3000** rpm
